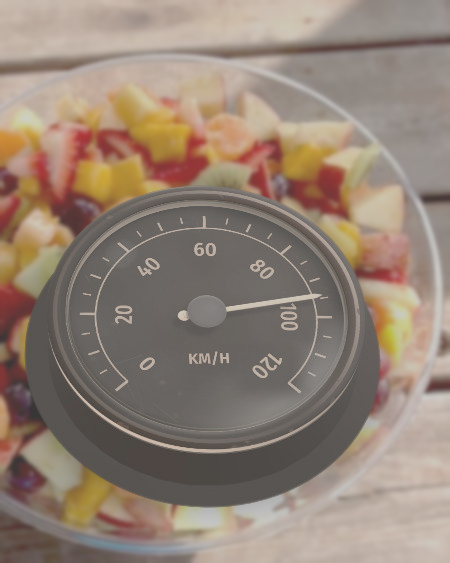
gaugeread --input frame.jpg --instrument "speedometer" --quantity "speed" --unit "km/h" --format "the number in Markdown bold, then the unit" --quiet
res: **95** km/h
